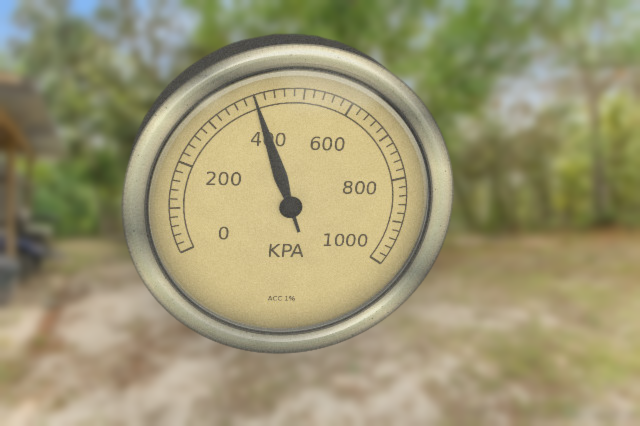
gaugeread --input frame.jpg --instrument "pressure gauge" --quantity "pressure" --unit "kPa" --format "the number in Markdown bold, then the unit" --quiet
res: **400** kPa
